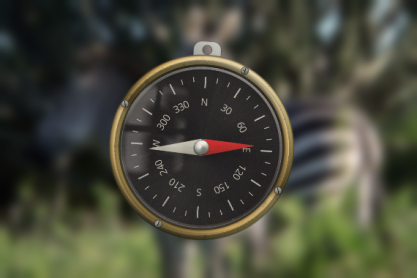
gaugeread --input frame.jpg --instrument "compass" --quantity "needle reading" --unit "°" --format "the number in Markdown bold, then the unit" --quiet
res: **85** °
